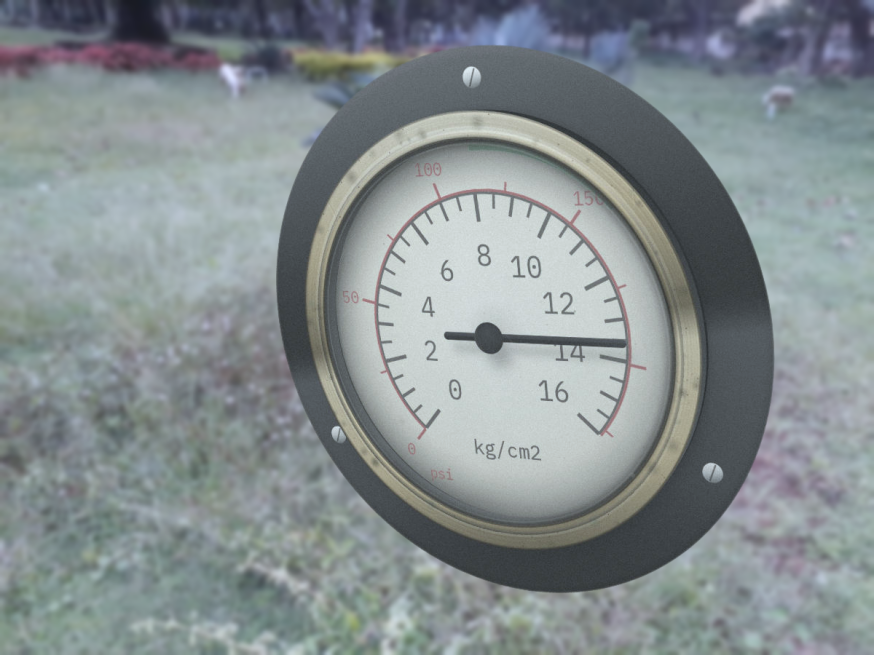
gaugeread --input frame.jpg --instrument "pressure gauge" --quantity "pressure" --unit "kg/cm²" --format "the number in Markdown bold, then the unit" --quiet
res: **13.5** kg/cm²
